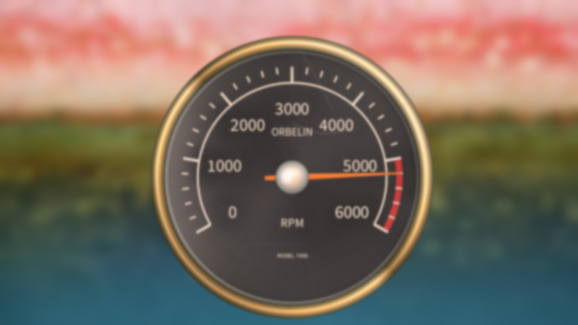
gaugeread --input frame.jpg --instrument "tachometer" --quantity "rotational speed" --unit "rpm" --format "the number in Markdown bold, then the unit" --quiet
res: **5200** rpm
